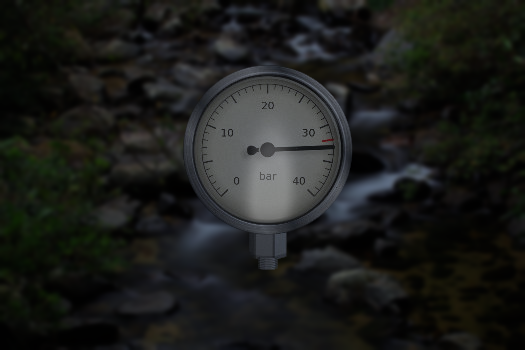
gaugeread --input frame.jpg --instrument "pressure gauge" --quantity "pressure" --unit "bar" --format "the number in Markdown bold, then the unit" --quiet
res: **33** bar
